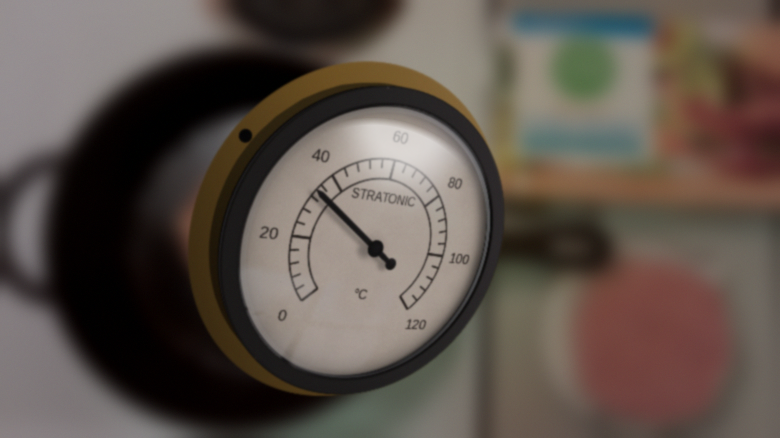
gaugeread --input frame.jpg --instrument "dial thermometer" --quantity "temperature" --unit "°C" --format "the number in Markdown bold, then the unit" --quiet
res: **34** °C
